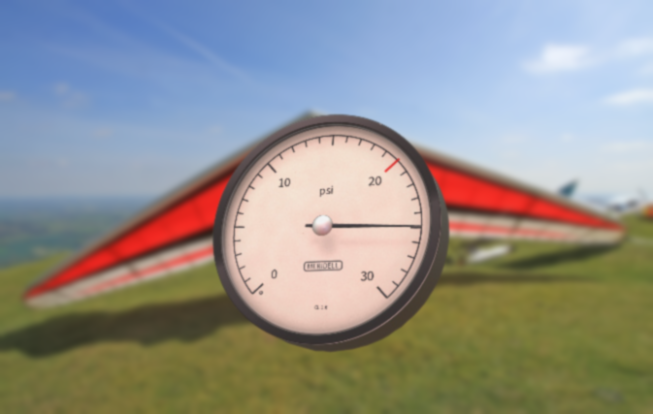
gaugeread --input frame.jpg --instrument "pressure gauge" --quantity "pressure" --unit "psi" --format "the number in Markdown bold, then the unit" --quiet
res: **25** psi
